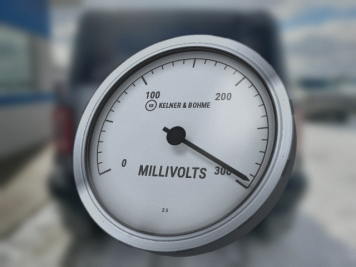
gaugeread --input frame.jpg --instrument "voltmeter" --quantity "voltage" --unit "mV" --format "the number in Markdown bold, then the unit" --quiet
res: **295** mV
